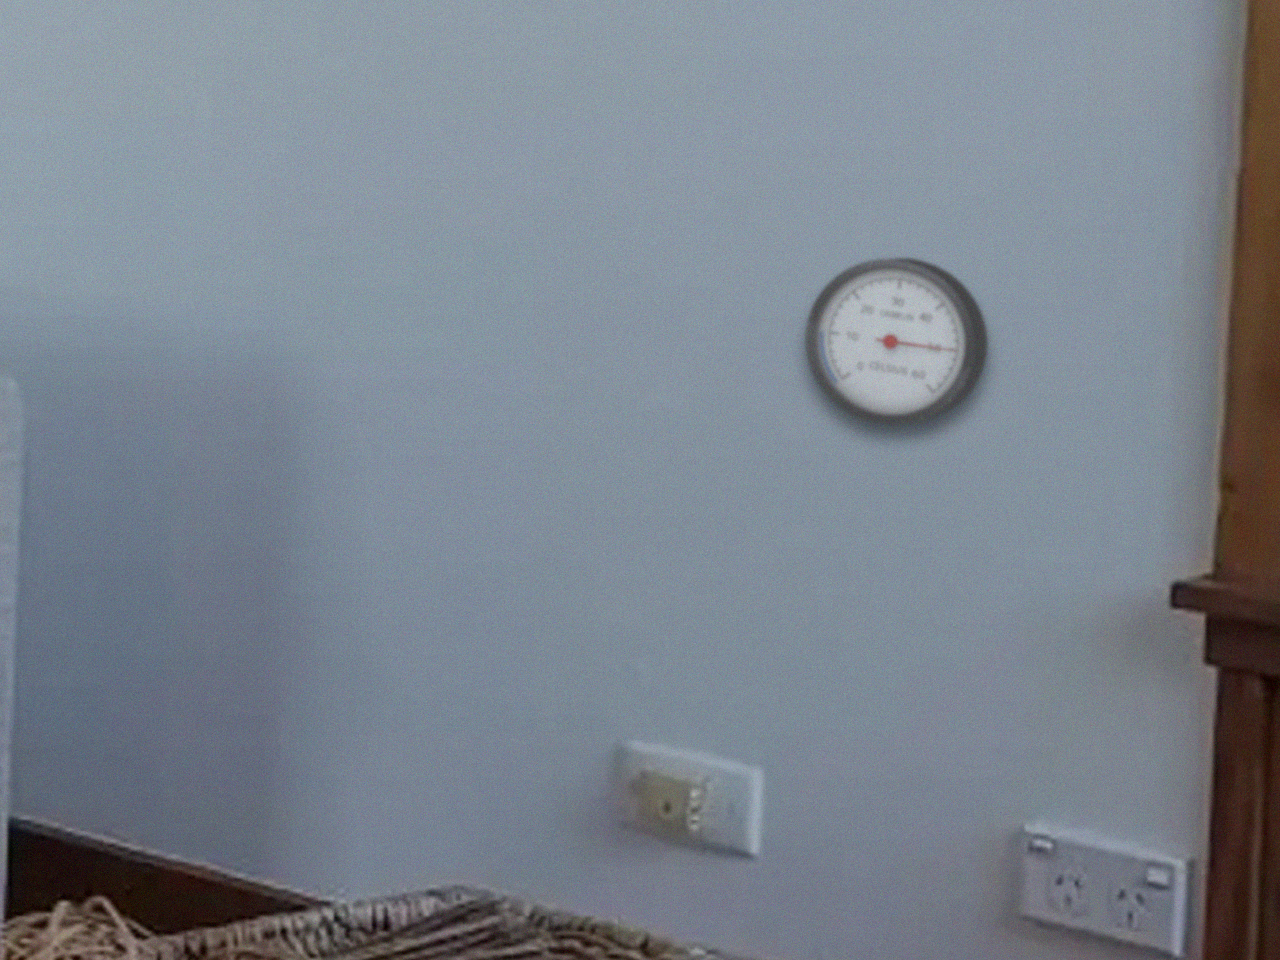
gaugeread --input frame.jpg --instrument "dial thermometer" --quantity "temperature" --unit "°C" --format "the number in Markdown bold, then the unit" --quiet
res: **50** °C
